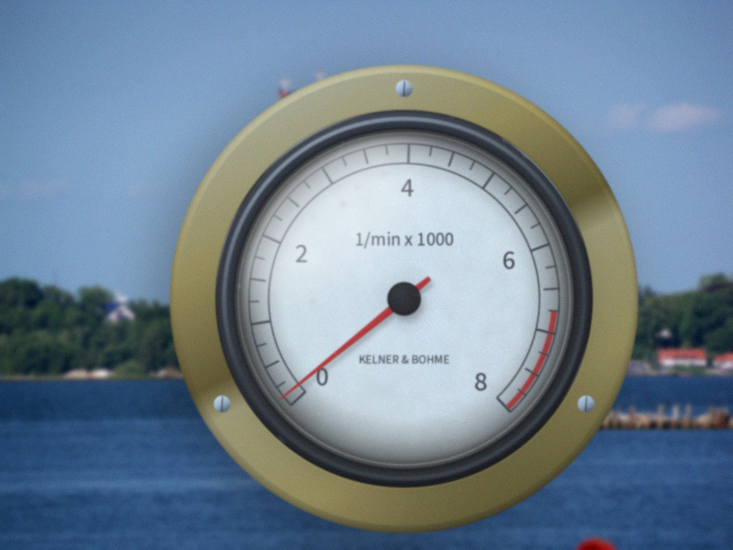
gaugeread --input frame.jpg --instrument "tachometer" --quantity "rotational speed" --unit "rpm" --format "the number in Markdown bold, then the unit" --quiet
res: **125** rpm
